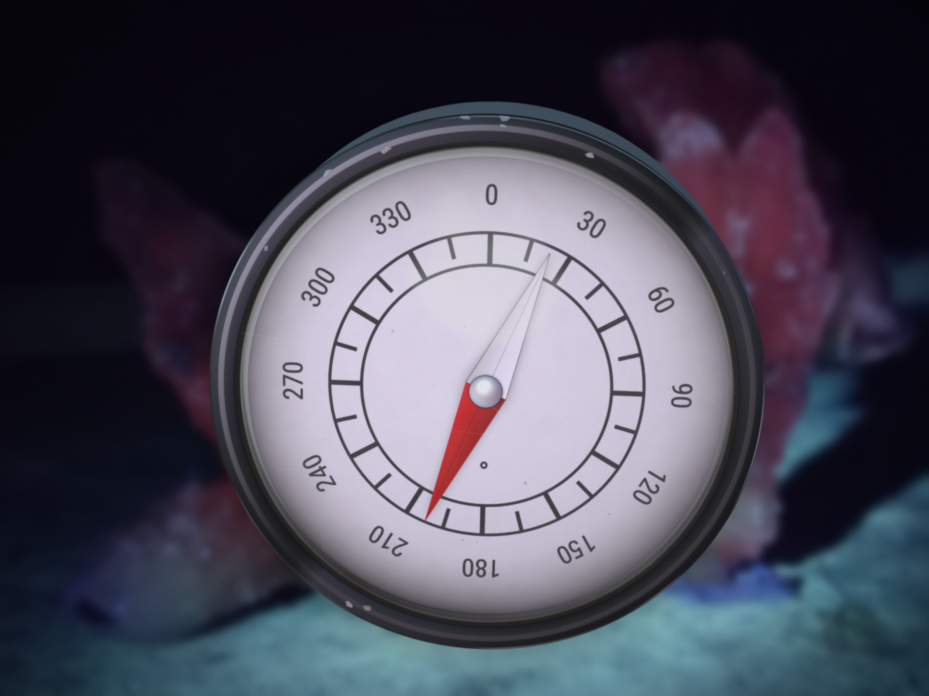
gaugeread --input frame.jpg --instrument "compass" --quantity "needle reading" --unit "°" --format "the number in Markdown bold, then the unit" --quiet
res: **202.5** °
